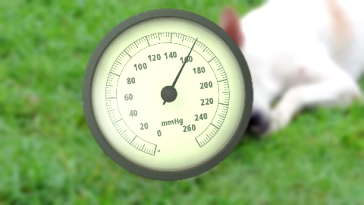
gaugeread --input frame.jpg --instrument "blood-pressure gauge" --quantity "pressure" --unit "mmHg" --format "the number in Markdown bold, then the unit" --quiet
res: **160** mmHg
